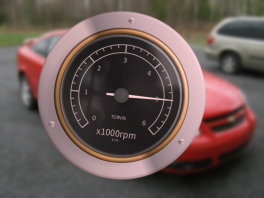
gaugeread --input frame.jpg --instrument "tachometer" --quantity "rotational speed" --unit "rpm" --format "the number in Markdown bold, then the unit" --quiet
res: **5000** rpm
